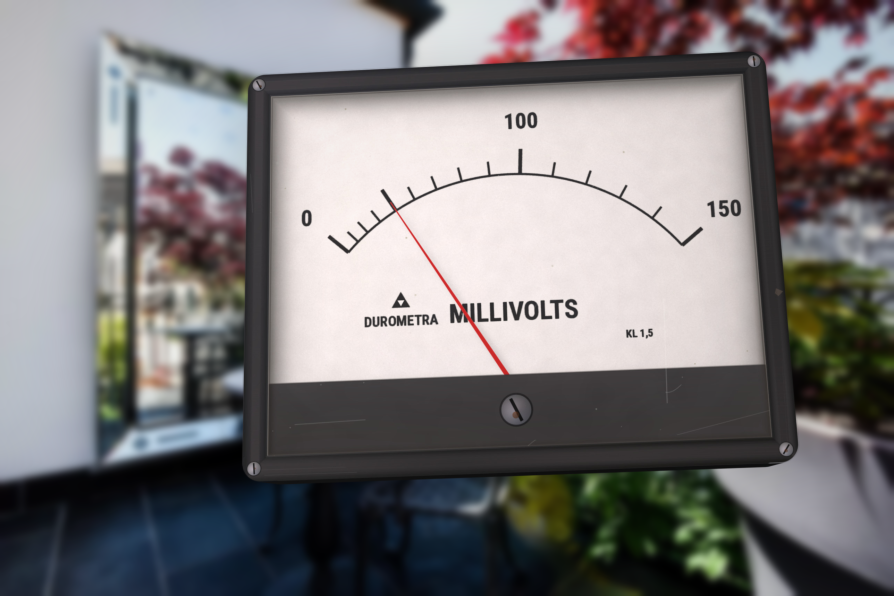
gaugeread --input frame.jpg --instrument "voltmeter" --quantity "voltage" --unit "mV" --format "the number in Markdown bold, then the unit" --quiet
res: **50** mV
